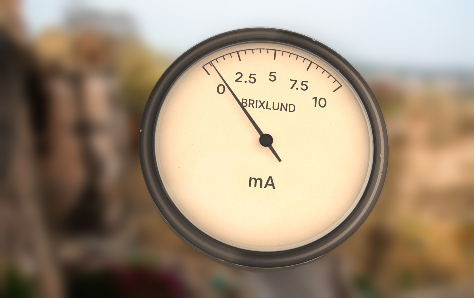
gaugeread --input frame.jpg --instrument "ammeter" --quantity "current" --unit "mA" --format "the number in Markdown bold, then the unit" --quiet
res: **0.5** mA
